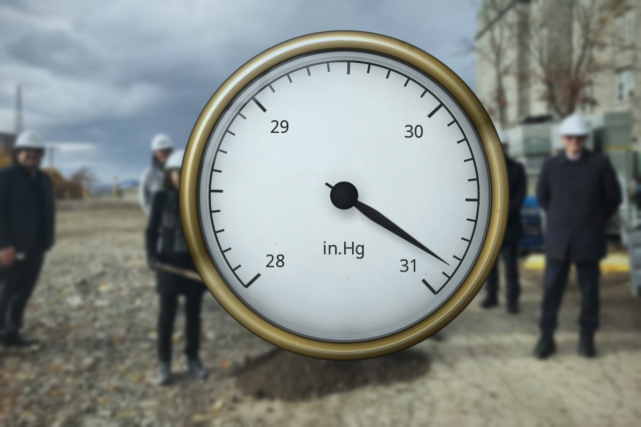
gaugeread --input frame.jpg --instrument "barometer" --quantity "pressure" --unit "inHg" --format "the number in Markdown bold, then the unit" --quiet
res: **30.85** inHg
